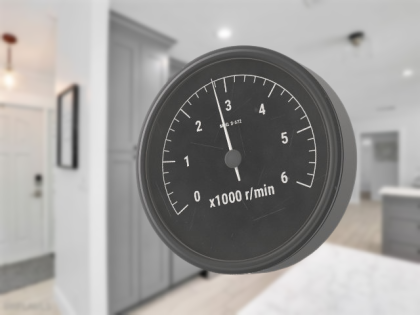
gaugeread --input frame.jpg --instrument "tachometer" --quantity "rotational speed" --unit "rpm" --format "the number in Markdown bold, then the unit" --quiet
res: **2800** rpm
